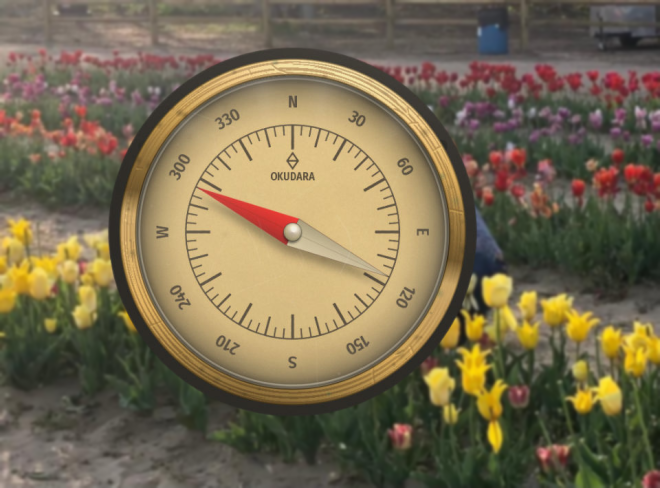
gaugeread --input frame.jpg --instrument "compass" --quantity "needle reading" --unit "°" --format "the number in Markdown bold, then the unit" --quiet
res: **295** °
